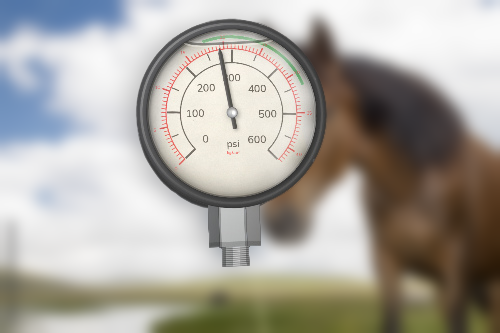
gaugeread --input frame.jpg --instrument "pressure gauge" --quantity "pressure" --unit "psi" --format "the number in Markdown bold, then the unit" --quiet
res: **275** psi
